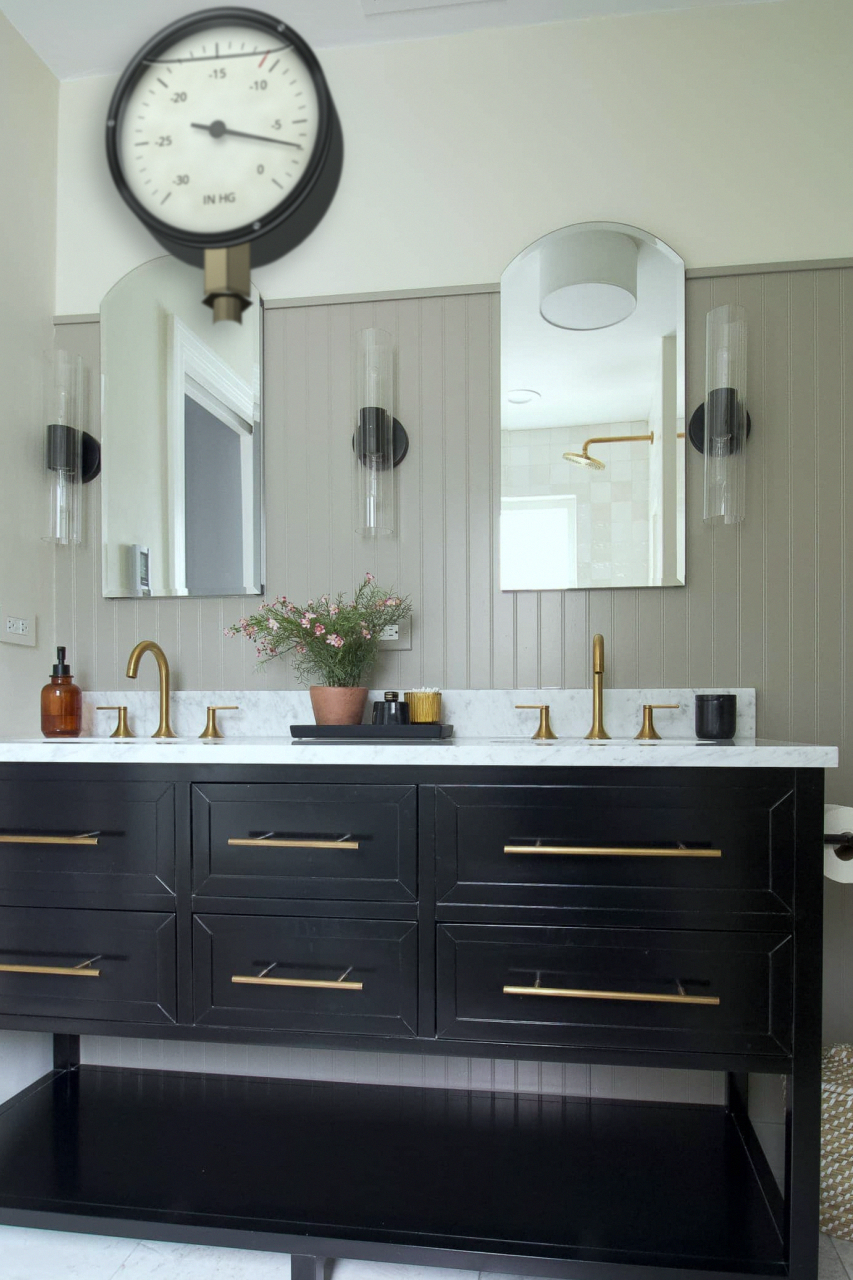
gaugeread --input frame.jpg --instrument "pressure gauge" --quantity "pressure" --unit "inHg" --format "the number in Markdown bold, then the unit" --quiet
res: **-3** inHg
